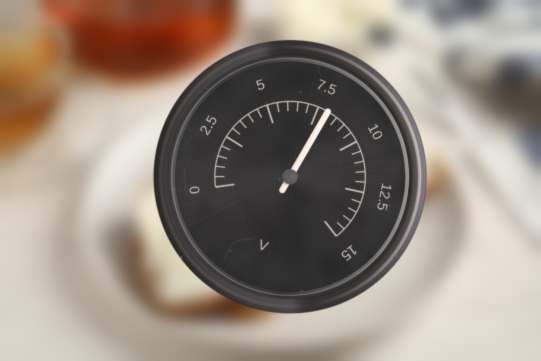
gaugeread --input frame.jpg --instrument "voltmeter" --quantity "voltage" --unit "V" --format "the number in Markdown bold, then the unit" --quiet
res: **8** V
